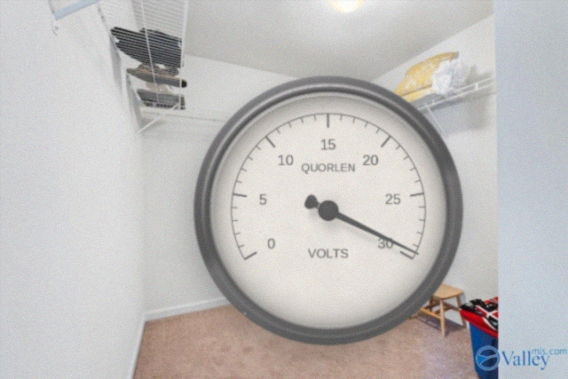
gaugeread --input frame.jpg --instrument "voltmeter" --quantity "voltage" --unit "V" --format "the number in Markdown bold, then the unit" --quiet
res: **29.5** V
